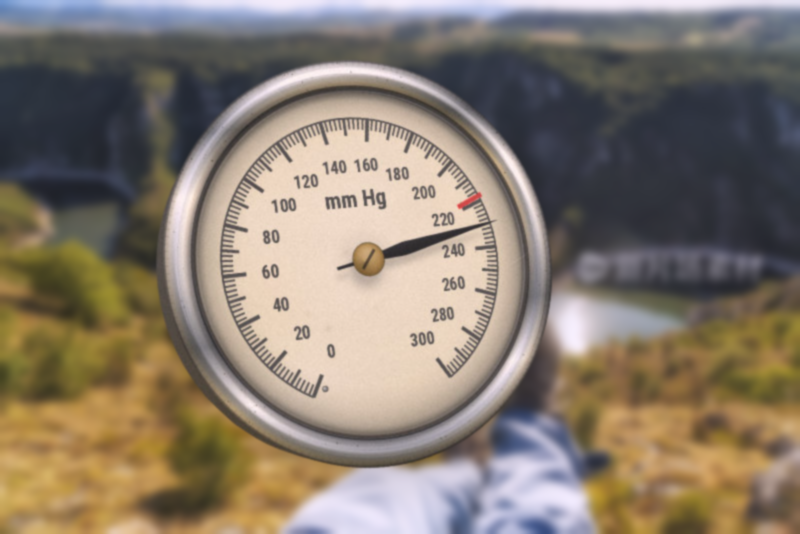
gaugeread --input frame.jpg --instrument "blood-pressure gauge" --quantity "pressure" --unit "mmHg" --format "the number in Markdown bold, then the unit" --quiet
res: **230** mmHg
